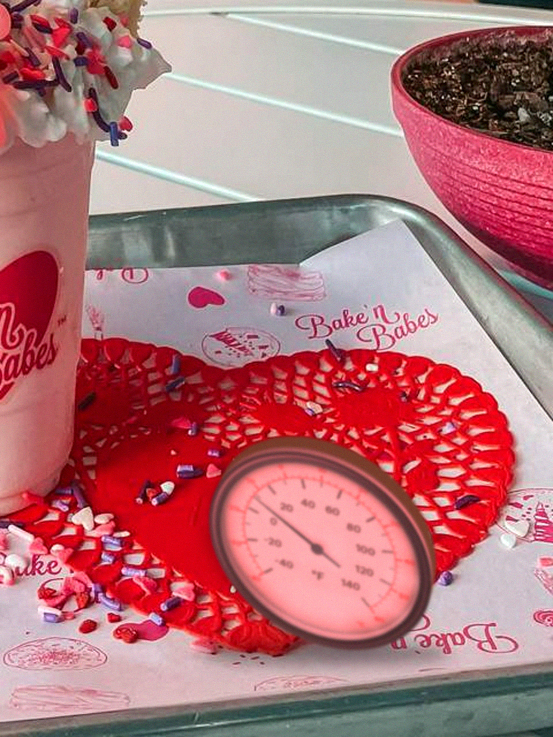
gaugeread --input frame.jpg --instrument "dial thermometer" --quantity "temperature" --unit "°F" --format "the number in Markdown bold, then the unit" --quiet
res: **10** °F
